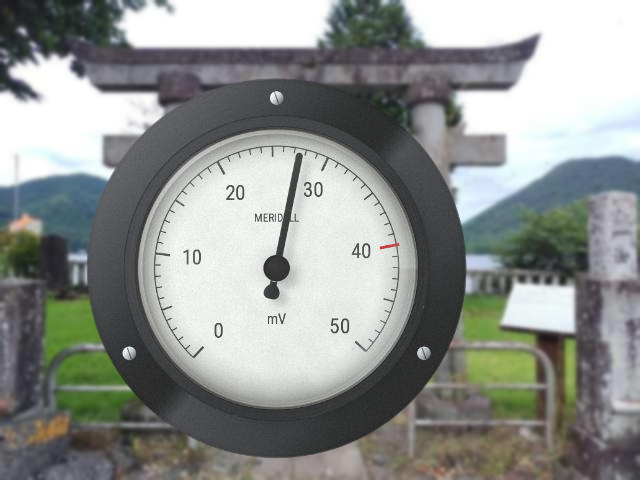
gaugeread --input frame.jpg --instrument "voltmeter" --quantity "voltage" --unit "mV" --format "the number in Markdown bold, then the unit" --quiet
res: **27.5** mV
